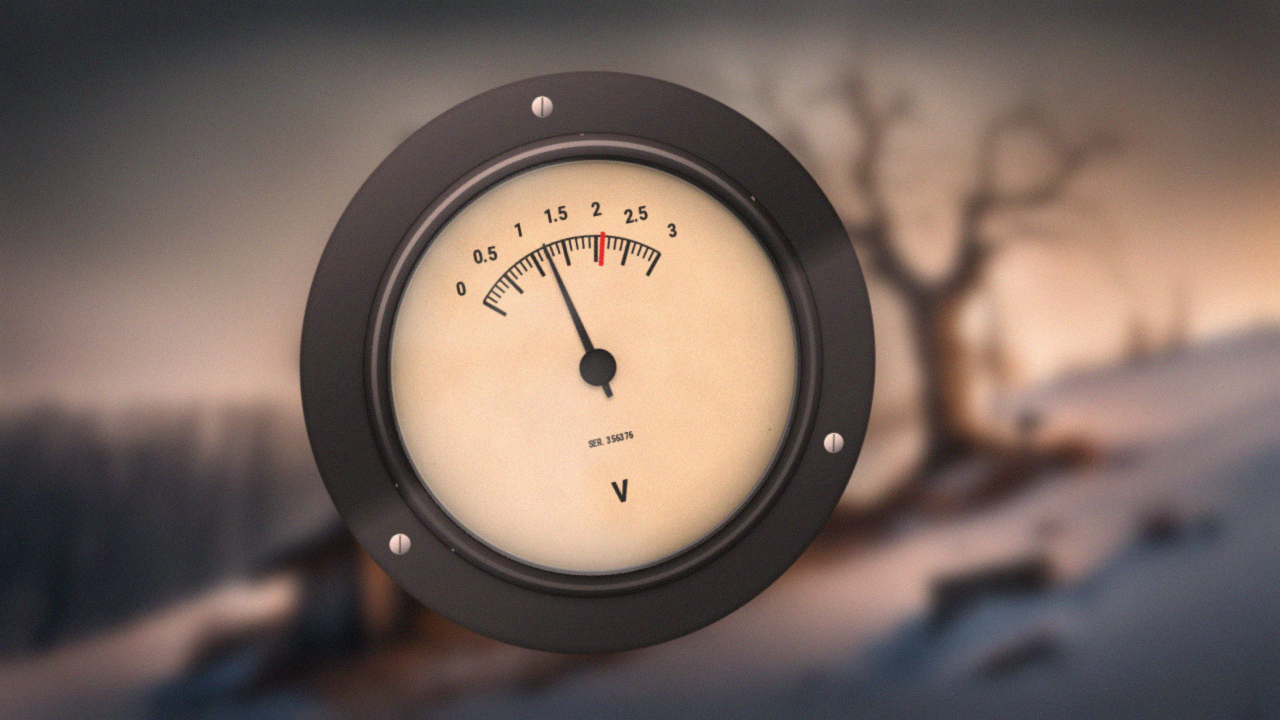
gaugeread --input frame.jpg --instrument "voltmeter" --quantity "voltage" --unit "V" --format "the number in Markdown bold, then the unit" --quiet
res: **1.2** V
